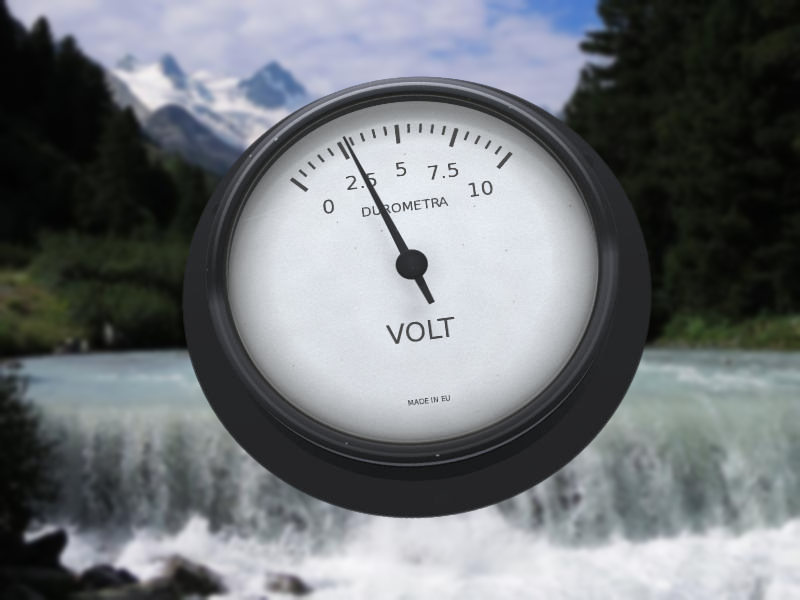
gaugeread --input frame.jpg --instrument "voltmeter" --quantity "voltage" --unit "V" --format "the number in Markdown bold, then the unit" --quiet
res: **2.75** V
